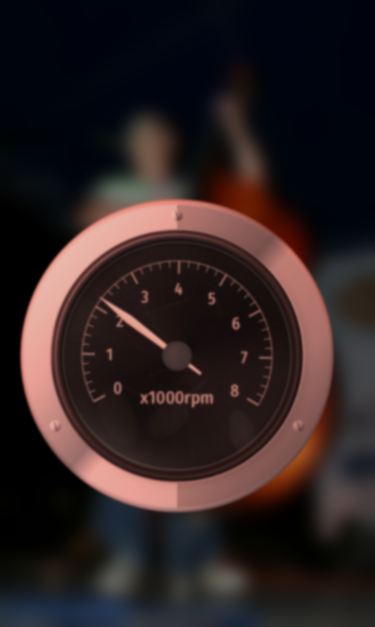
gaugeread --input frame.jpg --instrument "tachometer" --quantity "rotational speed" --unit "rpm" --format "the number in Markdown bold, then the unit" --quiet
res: **2200** rpm
